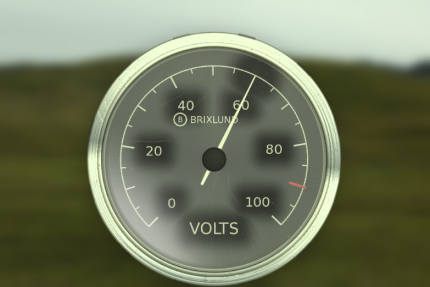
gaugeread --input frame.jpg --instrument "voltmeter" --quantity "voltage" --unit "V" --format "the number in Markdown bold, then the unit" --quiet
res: **60** V
